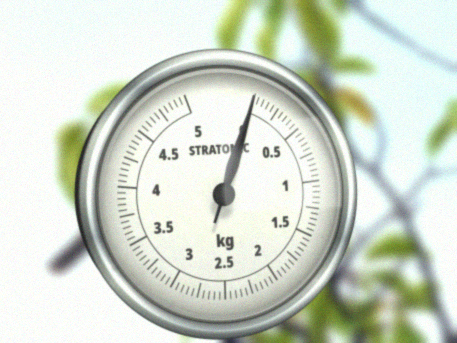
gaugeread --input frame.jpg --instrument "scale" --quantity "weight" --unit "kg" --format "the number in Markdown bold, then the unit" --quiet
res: **0** kg
